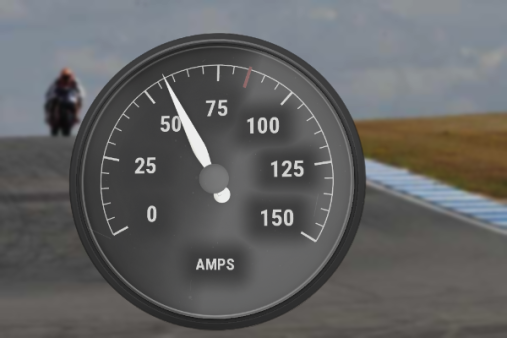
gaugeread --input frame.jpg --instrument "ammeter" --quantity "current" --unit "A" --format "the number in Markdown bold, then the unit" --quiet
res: **57.5** A
